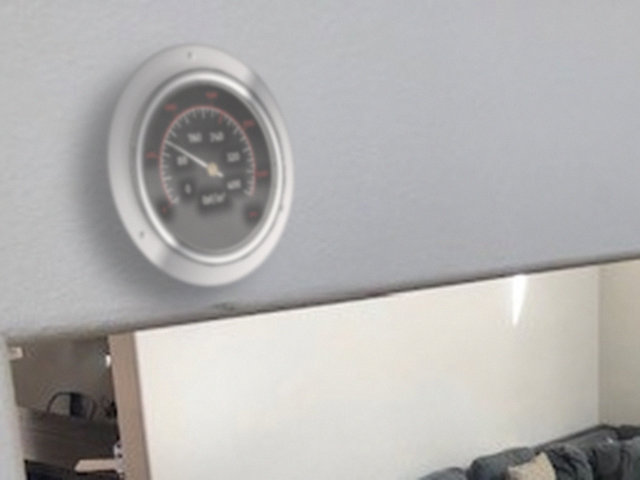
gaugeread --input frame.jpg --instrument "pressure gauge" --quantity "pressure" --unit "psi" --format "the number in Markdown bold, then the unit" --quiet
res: **100** psi
